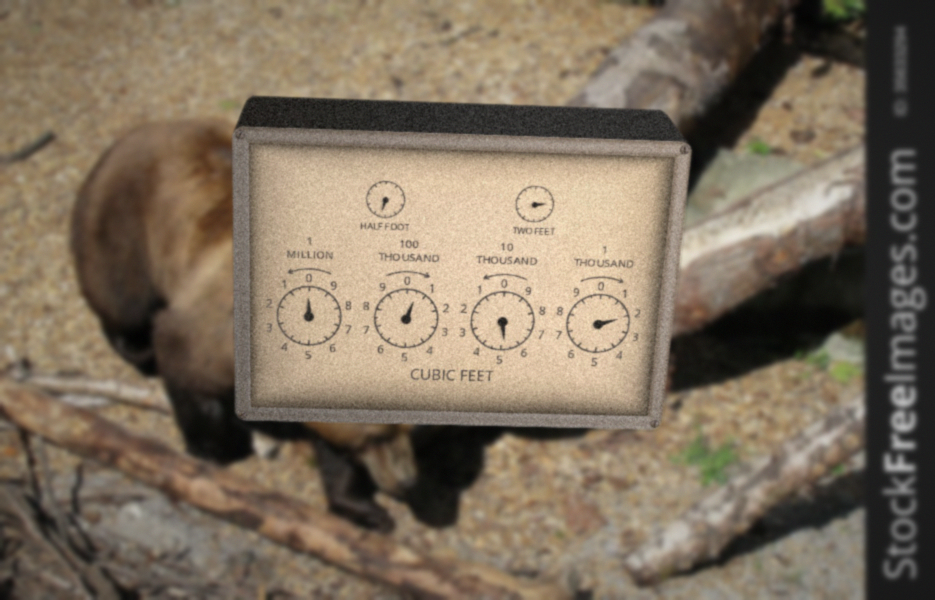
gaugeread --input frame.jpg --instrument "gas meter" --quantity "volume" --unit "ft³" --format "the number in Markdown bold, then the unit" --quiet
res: **5200** ft³
